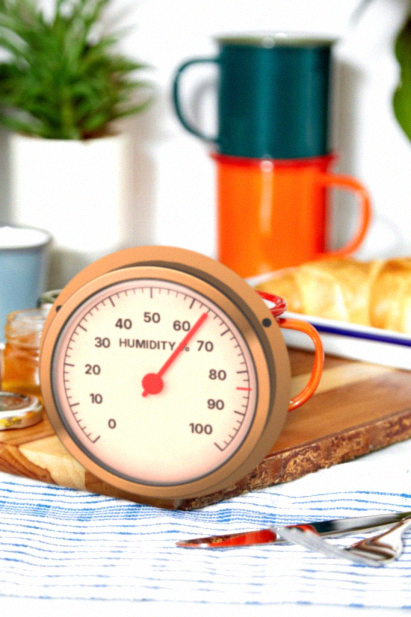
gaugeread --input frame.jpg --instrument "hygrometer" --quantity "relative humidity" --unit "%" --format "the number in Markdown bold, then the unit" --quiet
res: **64** %
